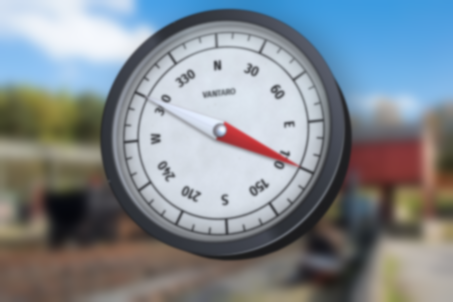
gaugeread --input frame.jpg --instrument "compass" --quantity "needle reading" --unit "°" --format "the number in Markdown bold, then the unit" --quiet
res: **120** °
